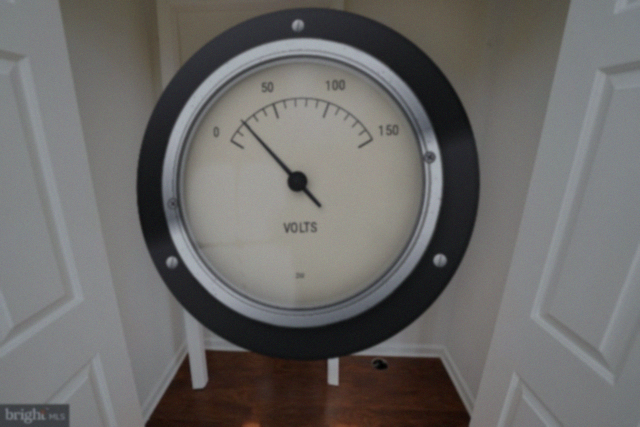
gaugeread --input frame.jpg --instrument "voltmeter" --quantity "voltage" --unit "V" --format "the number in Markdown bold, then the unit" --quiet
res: **20** V
